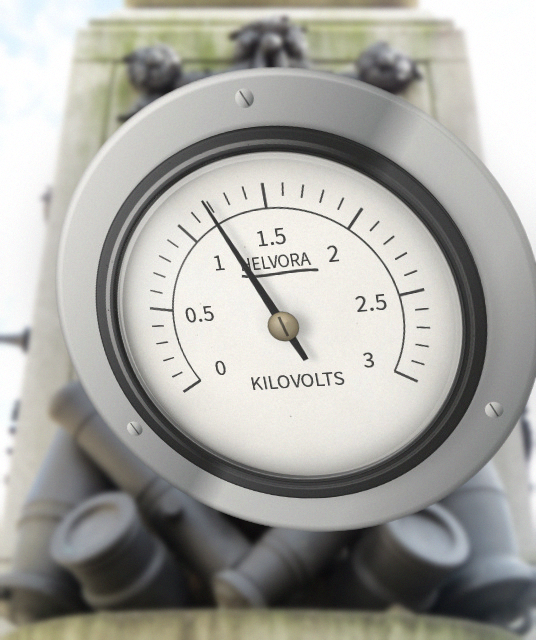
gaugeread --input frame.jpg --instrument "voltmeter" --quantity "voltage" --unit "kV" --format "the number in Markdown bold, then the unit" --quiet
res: **1.2** kV
